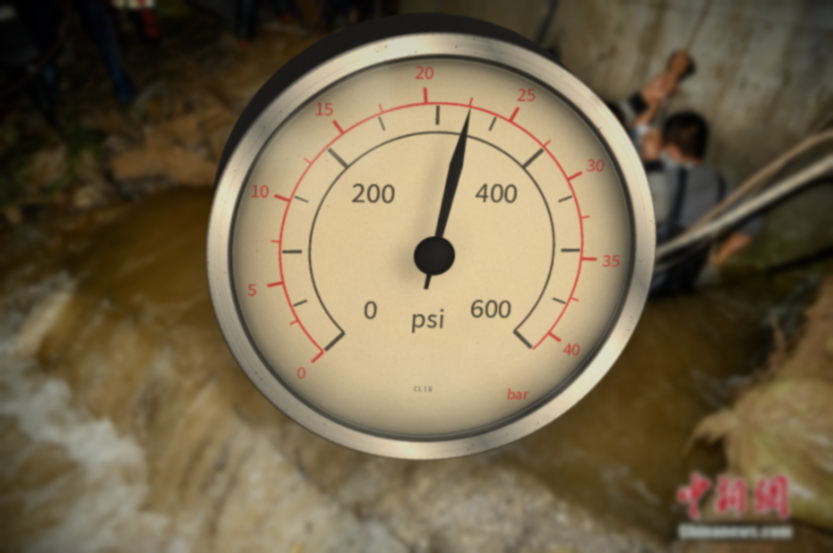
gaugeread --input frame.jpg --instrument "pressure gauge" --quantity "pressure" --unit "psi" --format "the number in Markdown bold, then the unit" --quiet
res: **325** psi
